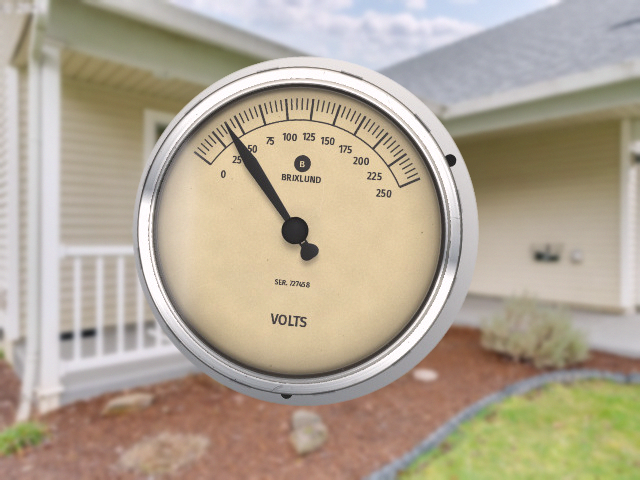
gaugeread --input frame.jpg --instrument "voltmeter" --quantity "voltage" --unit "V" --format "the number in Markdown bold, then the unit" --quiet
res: **40** V
